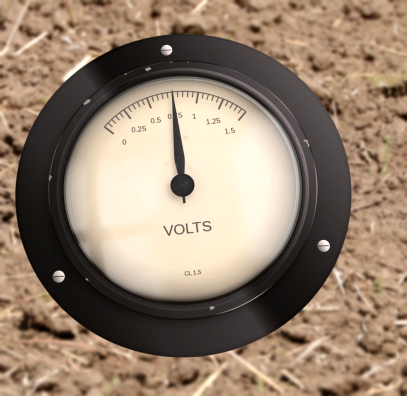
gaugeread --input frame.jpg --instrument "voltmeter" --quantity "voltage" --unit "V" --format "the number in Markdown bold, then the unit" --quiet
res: **0.75** V
